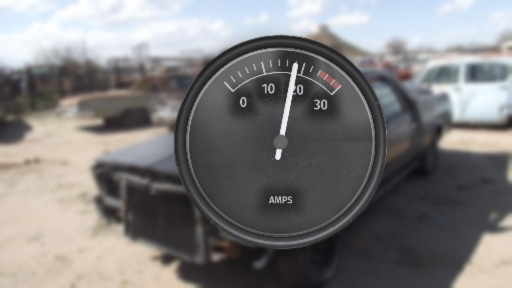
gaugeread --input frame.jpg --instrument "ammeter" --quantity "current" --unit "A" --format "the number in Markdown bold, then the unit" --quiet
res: **18** A
